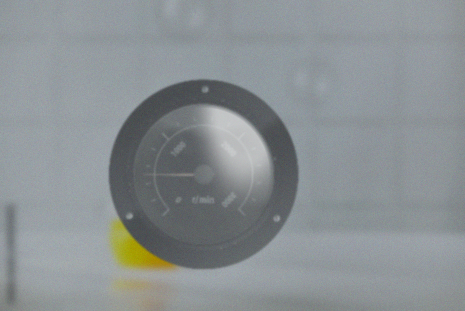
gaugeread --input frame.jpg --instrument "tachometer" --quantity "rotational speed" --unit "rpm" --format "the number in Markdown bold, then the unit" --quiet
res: **500** rpm
